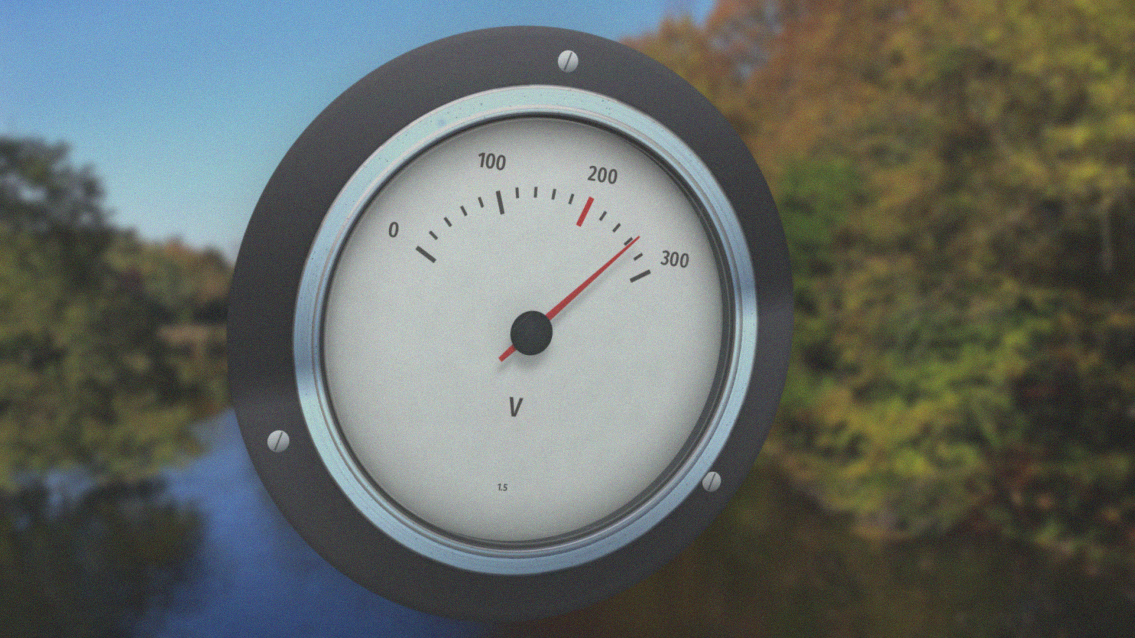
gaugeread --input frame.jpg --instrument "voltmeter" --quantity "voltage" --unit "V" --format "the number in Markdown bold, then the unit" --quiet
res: **260** V
